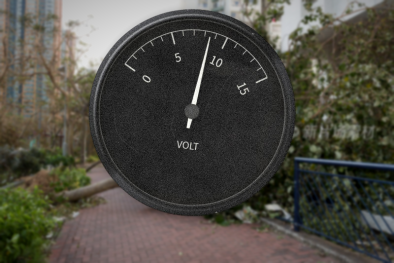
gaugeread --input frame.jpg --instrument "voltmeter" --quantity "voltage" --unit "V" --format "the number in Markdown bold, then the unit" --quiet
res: **8.5** V
